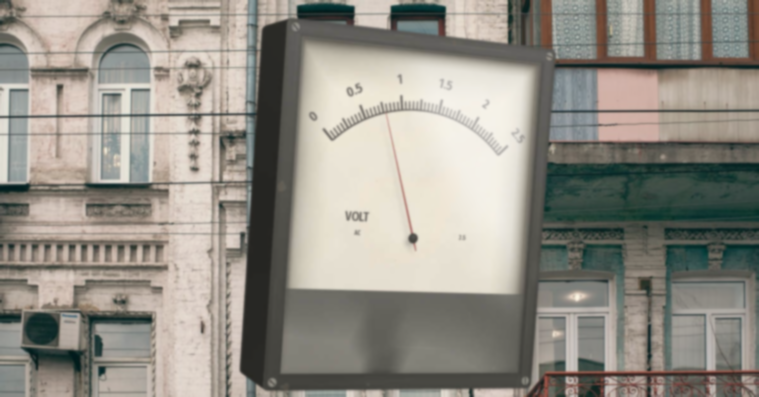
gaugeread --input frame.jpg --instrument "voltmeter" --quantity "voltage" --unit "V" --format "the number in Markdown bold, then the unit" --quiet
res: **0.75** V
